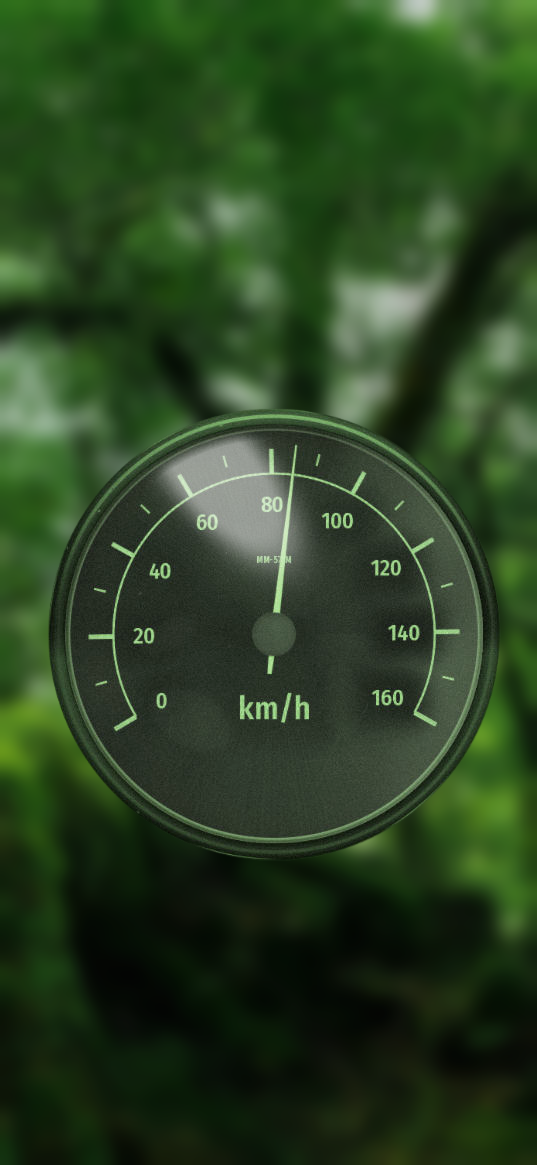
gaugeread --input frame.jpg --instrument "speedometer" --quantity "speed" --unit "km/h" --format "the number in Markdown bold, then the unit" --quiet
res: **85** km/h
